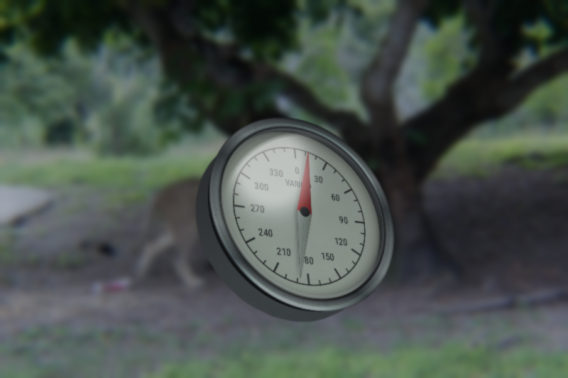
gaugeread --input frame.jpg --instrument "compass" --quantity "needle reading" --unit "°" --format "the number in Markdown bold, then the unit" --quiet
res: **10** °
